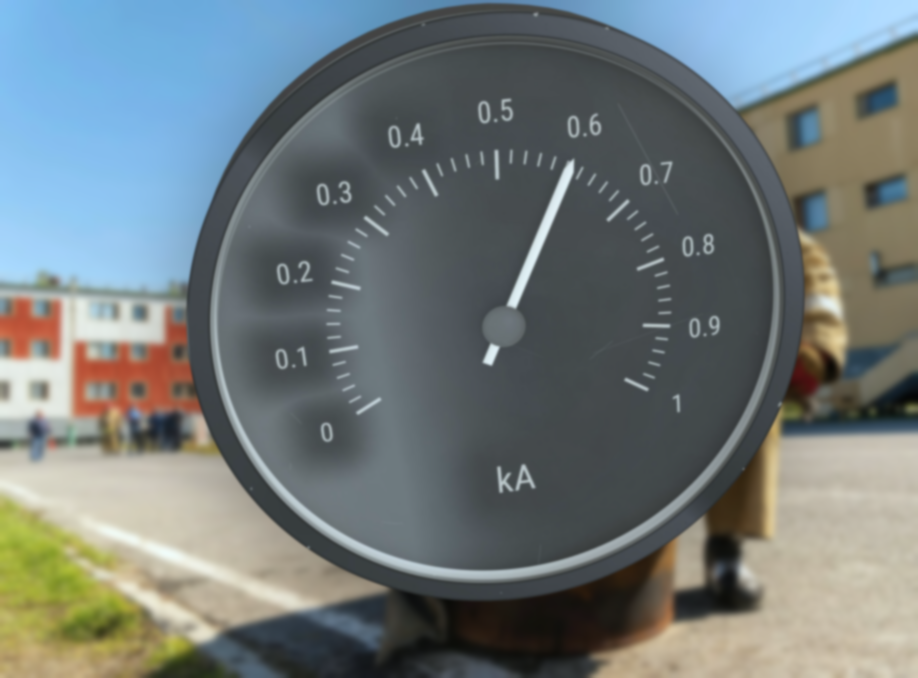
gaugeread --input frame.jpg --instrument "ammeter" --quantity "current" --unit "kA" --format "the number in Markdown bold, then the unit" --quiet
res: **0.6** kA
